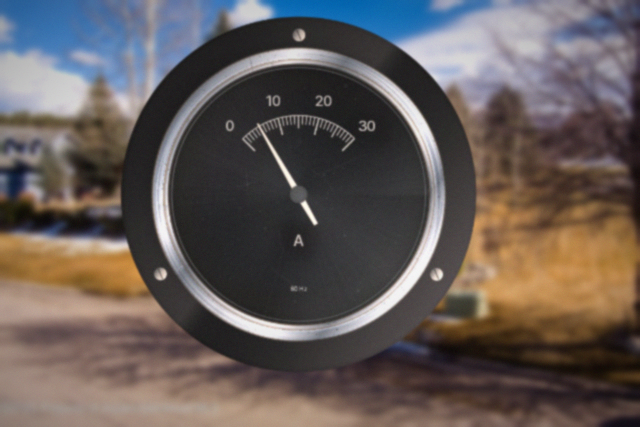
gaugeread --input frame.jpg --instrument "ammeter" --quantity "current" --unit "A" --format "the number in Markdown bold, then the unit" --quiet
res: **5** A
